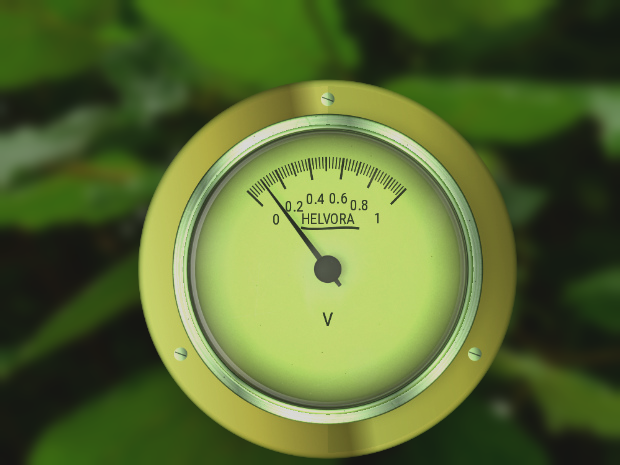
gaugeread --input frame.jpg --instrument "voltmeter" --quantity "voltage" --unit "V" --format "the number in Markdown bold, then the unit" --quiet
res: **0.1** V
